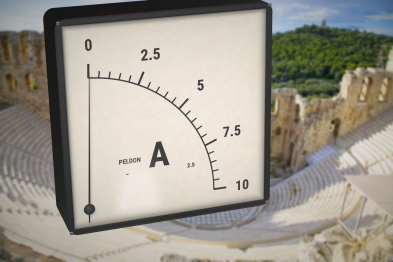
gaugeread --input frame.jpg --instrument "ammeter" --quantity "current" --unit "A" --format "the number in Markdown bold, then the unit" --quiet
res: **0** A
